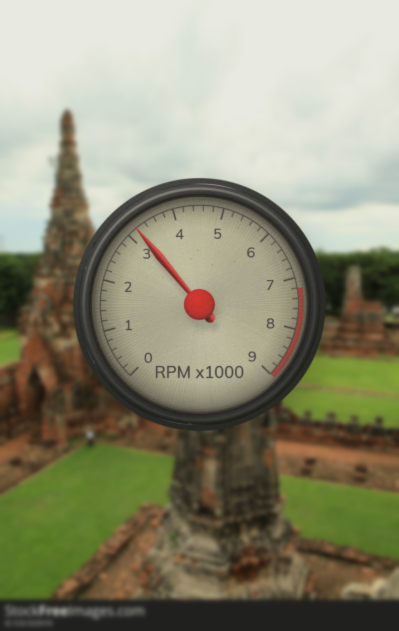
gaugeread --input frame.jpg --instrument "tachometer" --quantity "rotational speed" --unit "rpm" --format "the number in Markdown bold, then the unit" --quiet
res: **3200** rpm
